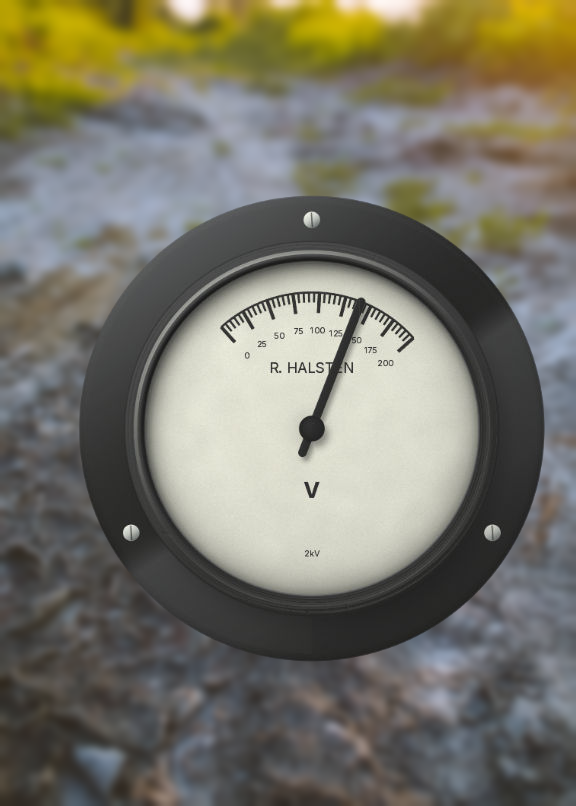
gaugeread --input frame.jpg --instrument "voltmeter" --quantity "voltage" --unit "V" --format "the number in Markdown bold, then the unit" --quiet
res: **140** V
